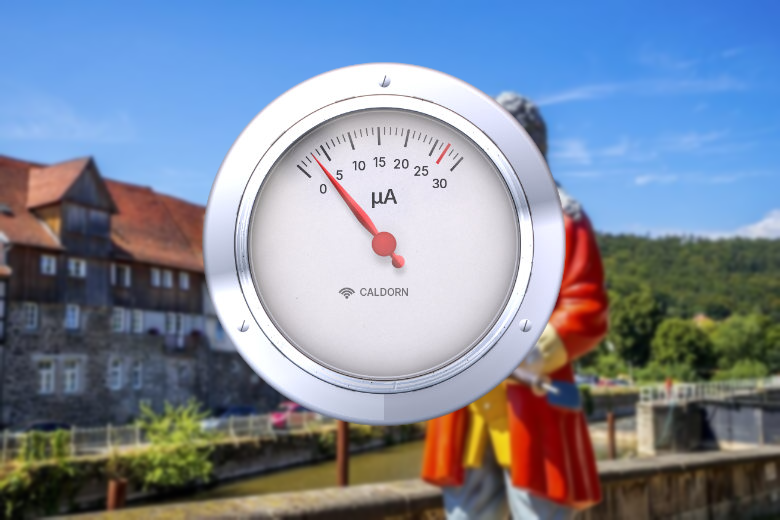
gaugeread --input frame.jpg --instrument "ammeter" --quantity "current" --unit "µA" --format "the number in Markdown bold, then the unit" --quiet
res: **3** µA
